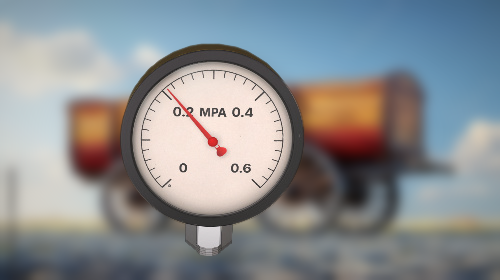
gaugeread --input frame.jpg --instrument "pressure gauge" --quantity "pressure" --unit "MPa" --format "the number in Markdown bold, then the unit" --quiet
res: **0.21** MPa
